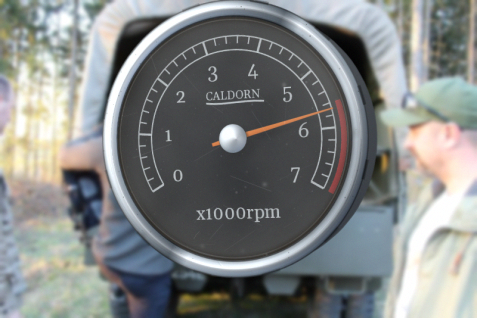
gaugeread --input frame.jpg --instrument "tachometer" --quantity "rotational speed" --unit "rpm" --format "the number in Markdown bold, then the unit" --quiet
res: **5700** rpm
